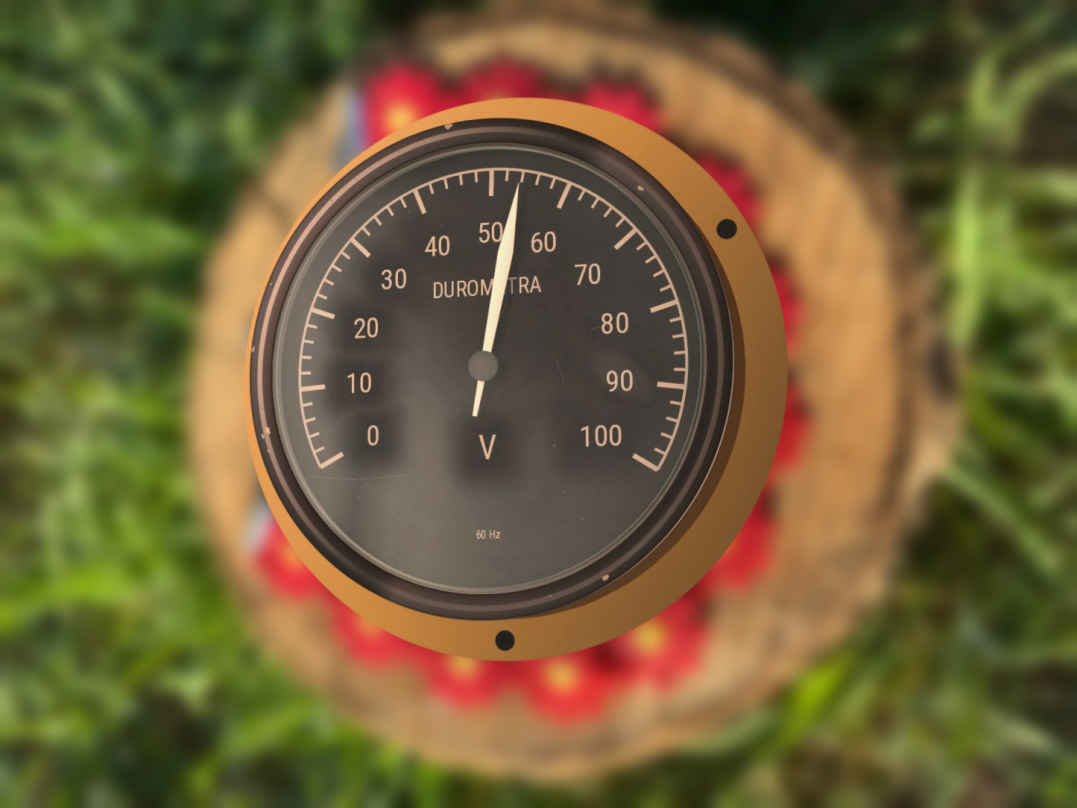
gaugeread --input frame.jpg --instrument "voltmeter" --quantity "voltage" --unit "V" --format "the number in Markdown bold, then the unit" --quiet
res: **54** V
